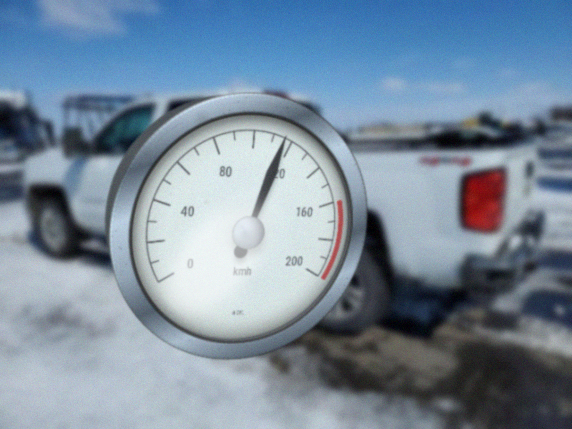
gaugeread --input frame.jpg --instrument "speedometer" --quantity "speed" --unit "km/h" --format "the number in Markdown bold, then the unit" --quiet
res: **115** km/h
